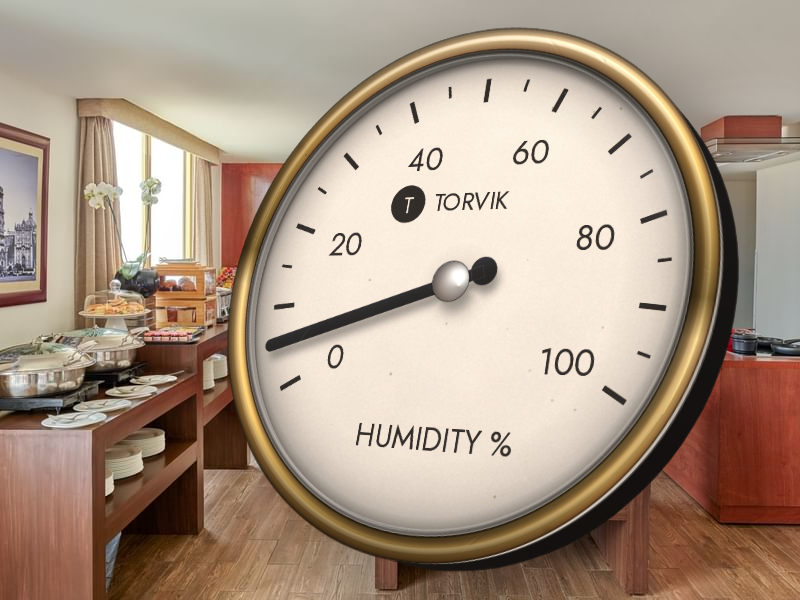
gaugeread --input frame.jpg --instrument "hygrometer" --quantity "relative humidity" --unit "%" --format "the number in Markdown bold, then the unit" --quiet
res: **5** %
